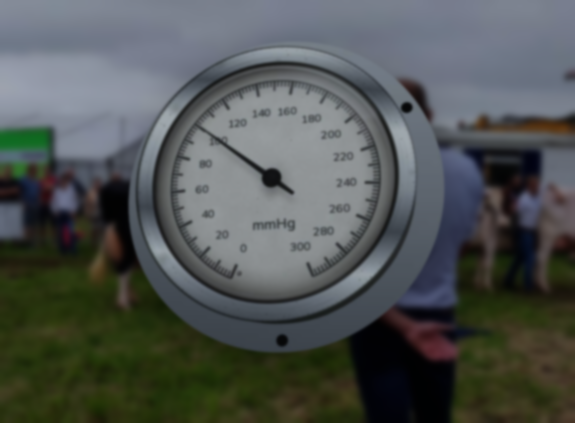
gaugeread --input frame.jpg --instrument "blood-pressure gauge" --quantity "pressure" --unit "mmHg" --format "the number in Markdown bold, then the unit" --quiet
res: **100** mmHg
